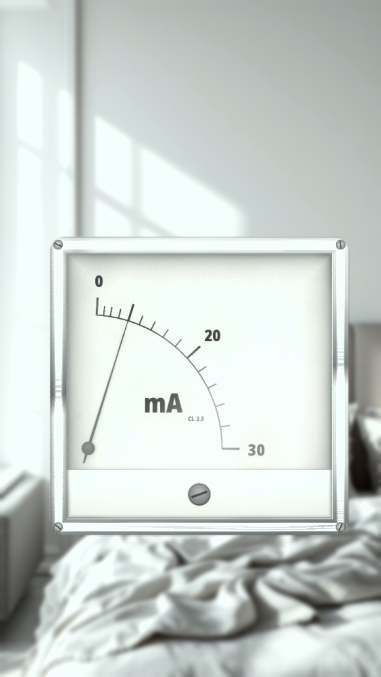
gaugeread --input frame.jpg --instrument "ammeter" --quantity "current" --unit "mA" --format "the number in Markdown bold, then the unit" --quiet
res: **10** mA
